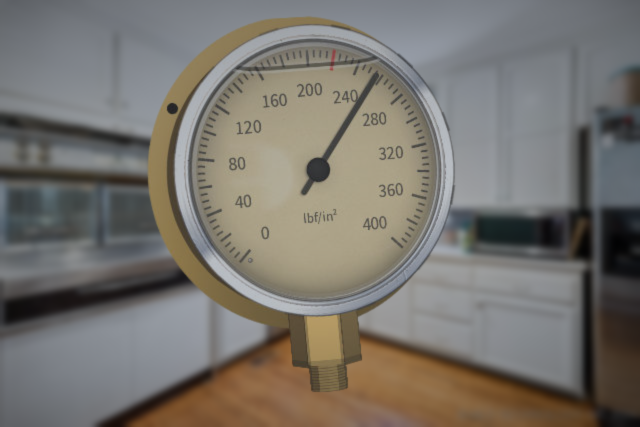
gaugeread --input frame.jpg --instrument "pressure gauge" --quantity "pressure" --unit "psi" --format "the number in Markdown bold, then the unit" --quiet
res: **255** psi
